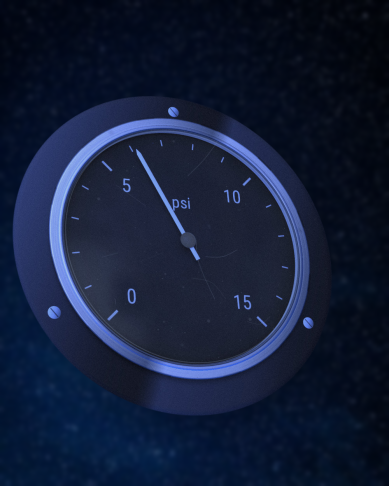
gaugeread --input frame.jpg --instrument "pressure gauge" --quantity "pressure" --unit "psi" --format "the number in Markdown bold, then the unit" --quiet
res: **6** psi
